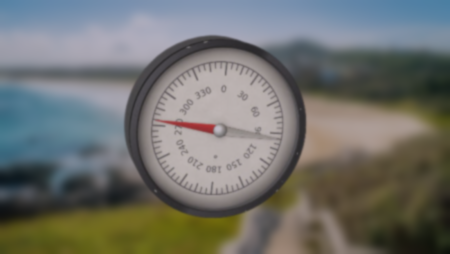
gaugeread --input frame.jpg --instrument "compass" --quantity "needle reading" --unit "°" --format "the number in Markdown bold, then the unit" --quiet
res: **275** °
